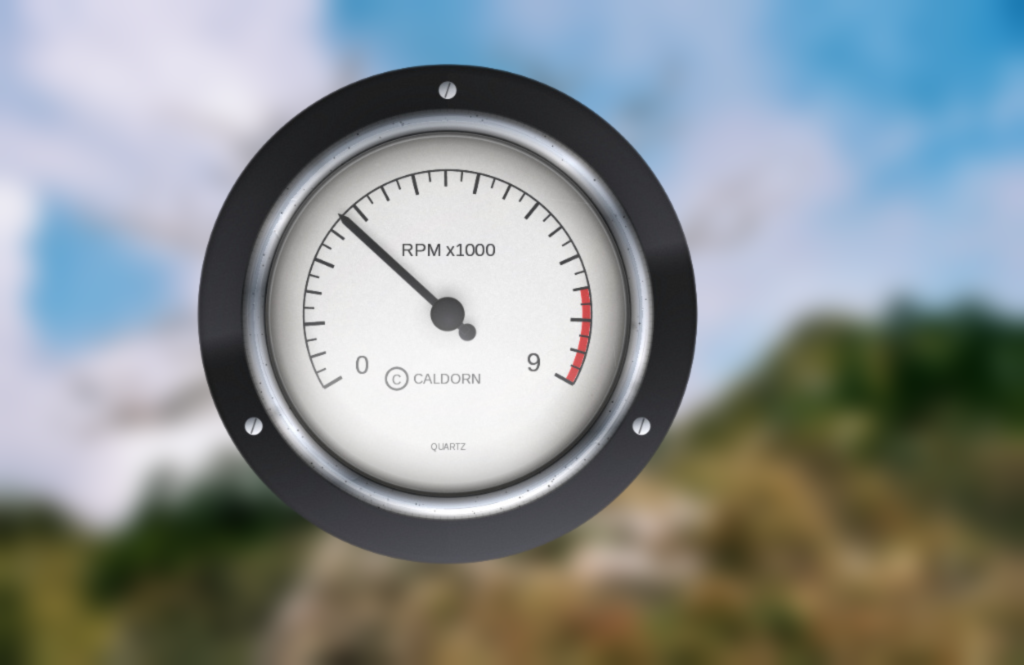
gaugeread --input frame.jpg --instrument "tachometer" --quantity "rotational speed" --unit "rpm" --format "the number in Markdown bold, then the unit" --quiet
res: **2750** rpm
